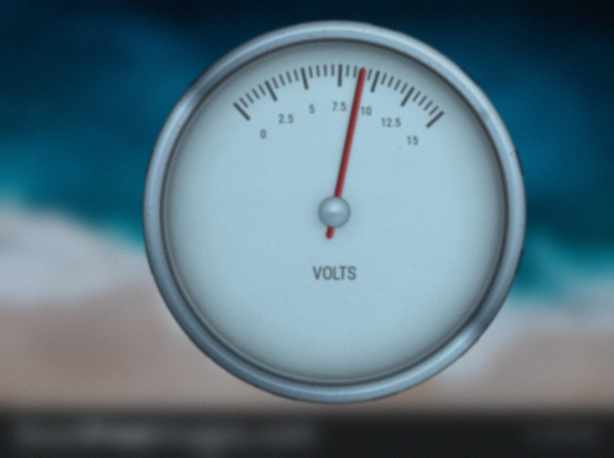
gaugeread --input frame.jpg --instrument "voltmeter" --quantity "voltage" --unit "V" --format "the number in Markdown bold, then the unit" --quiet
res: **9** V
